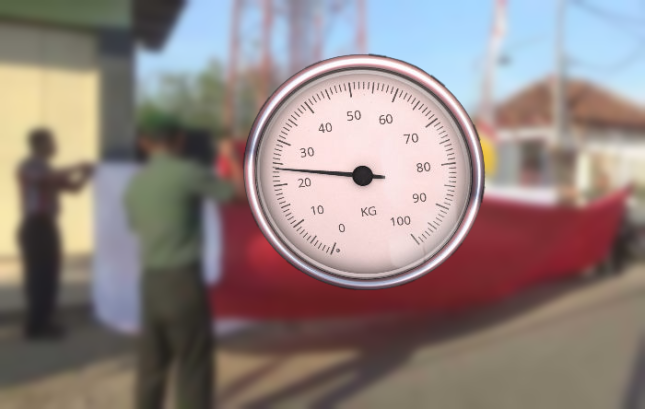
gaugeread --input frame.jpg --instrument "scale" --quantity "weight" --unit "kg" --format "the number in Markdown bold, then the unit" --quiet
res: **24** kg
